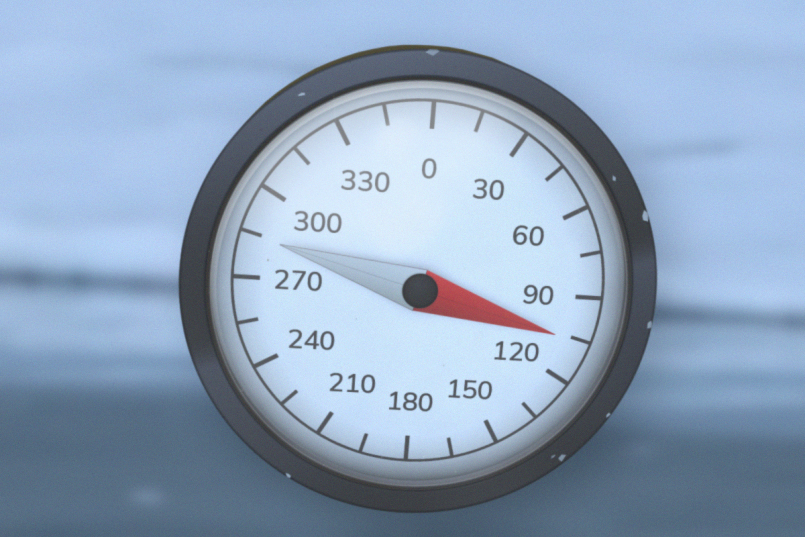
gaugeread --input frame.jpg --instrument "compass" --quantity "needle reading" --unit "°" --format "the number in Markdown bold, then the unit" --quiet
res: **105** °
